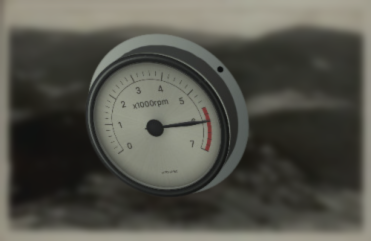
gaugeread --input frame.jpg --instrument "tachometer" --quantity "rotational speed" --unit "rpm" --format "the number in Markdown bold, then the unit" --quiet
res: **6000** rpm
